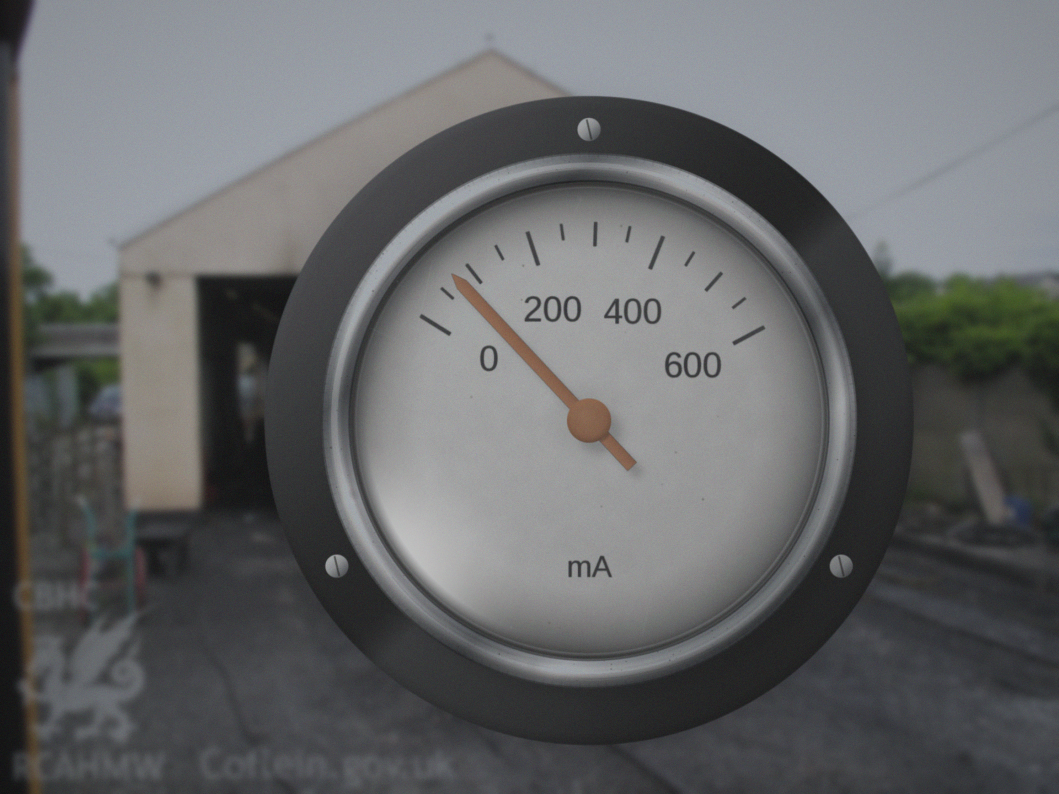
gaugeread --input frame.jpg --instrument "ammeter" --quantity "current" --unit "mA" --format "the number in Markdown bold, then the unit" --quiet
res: **75** mA
